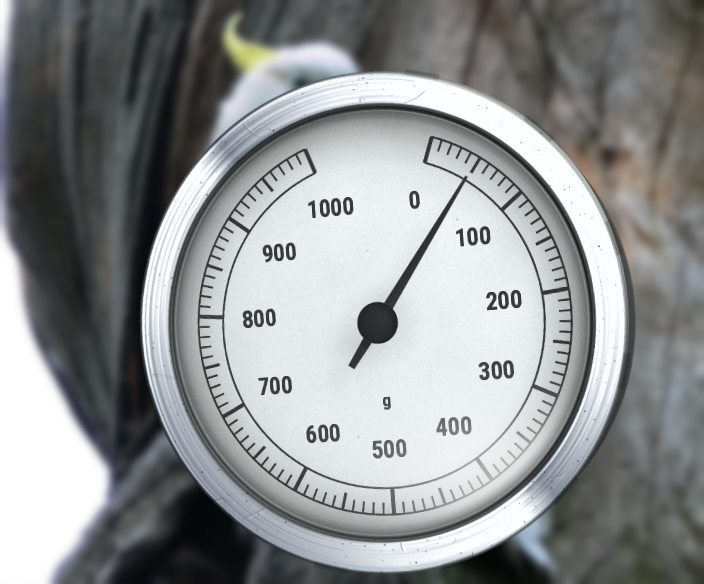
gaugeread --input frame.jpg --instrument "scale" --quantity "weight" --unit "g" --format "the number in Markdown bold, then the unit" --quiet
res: **50** g
